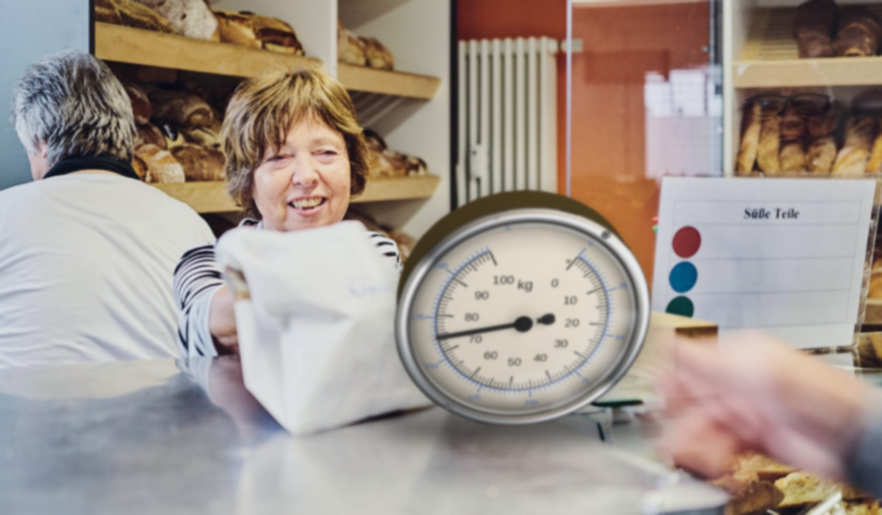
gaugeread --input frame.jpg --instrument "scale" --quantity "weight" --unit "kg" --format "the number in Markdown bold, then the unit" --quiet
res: **75** kg
